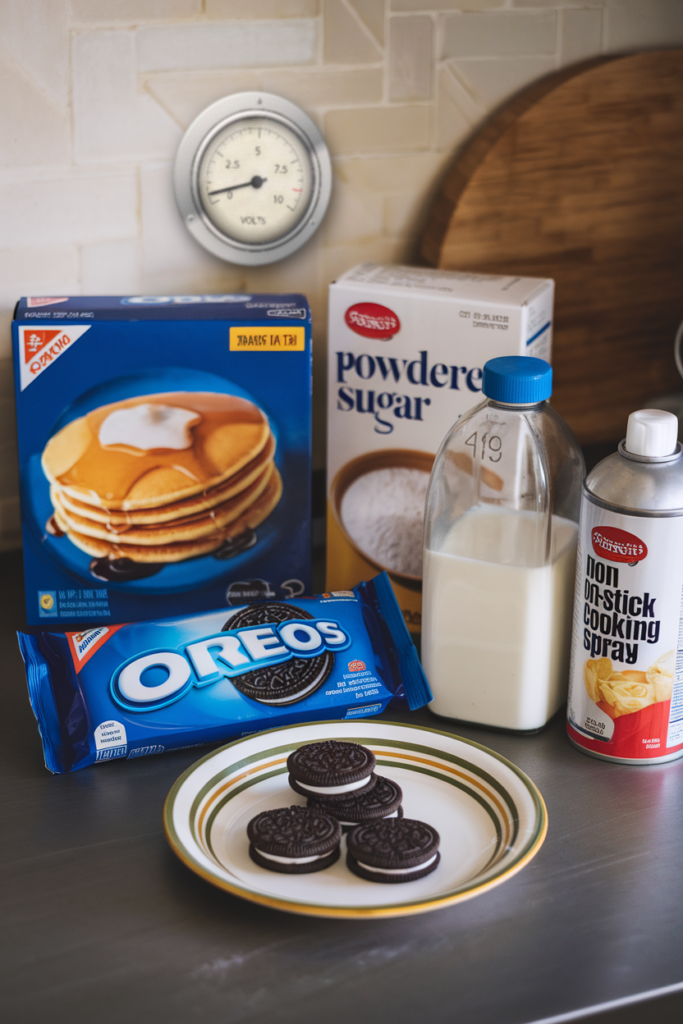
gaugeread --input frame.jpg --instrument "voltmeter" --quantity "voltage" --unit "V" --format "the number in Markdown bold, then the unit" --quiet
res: **0.5** V
